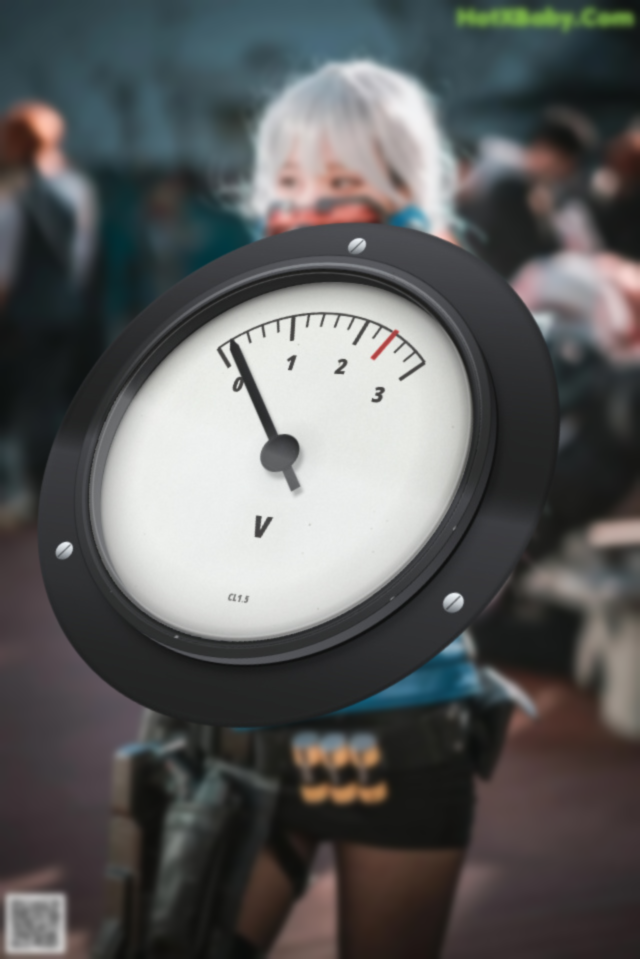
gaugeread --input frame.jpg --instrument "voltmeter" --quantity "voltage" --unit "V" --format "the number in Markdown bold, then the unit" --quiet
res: **0.2** V
